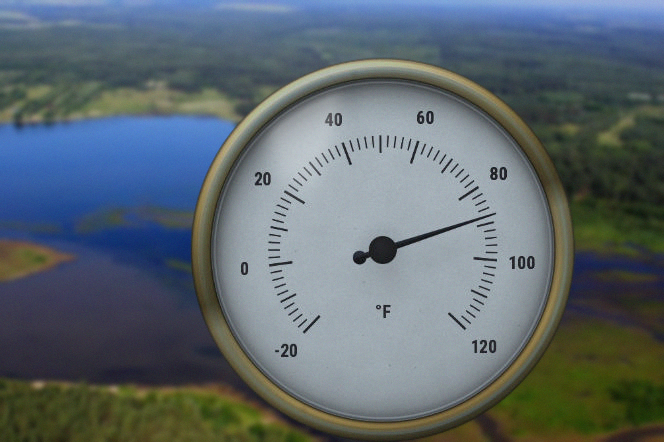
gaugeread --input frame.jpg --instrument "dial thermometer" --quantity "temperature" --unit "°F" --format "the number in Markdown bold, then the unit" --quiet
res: **88** °F
